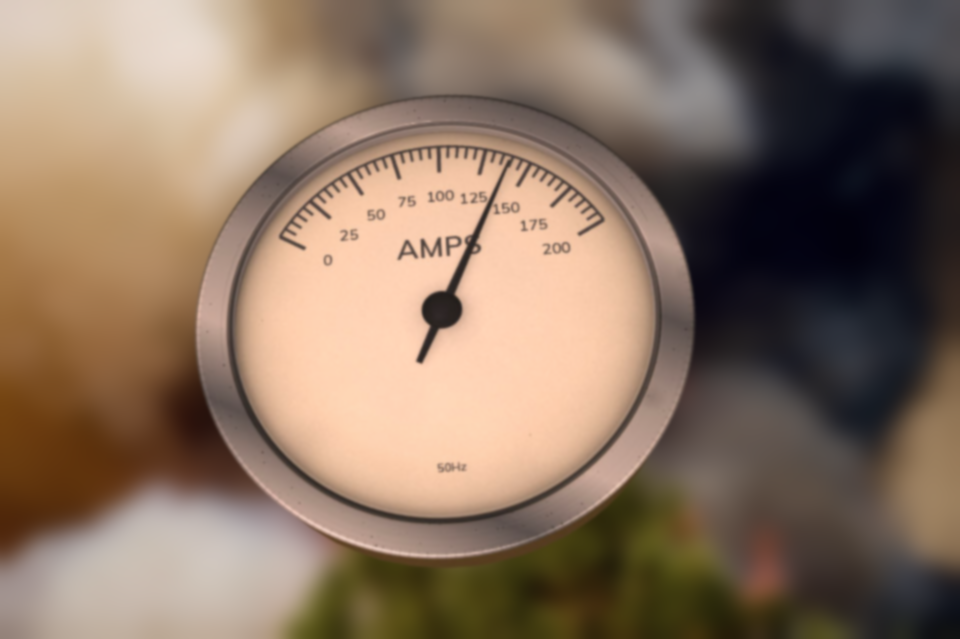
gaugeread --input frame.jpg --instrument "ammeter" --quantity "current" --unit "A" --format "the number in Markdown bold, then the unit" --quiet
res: **140** A
